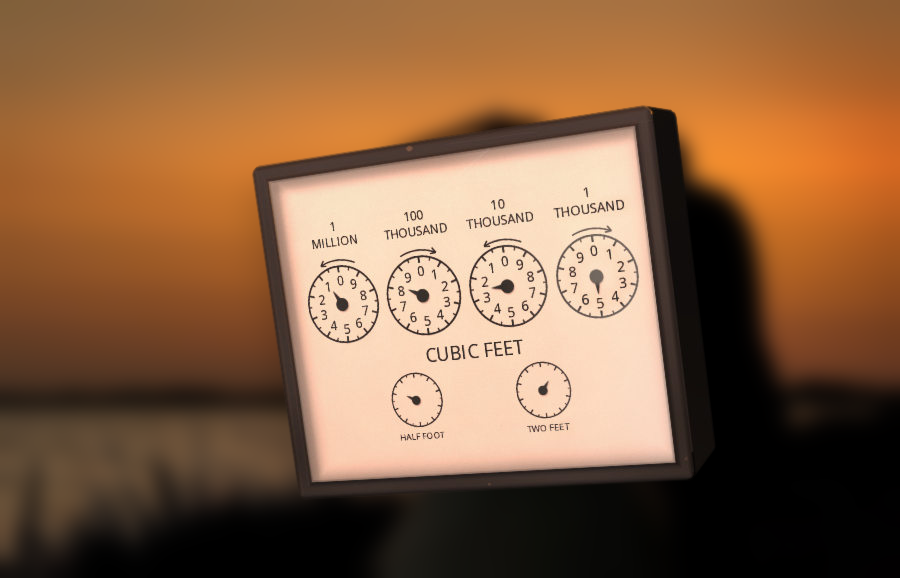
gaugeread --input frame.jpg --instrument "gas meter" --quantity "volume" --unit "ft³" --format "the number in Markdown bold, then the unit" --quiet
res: **82500** ft³
